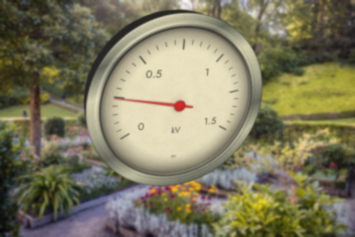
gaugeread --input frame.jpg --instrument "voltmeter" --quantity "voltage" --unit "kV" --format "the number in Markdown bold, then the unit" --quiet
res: **0.25** kV
